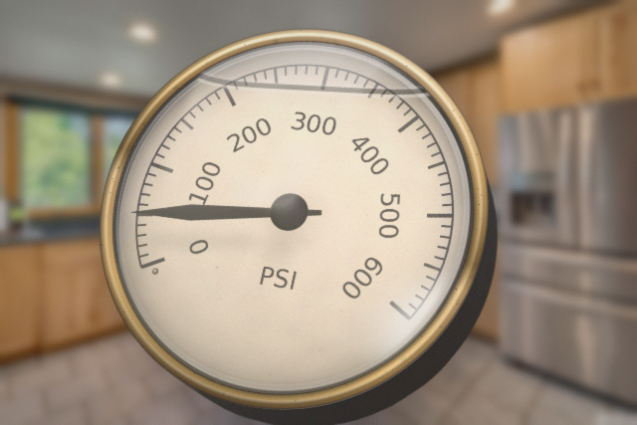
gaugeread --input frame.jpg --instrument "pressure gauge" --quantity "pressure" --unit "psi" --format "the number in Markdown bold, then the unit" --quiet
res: **50** psi
